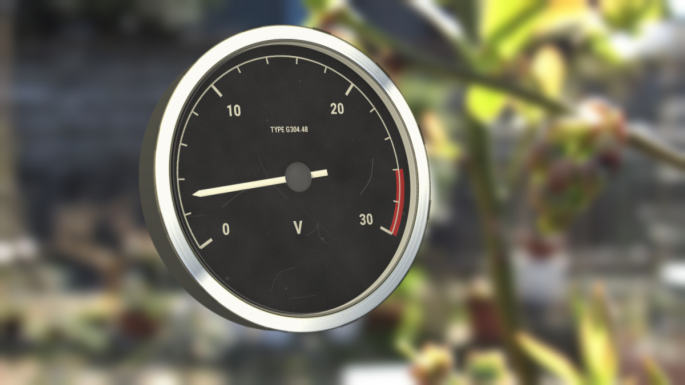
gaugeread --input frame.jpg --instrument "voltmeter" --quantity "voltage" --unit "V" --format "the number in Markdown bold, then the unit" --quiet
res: **3** V
